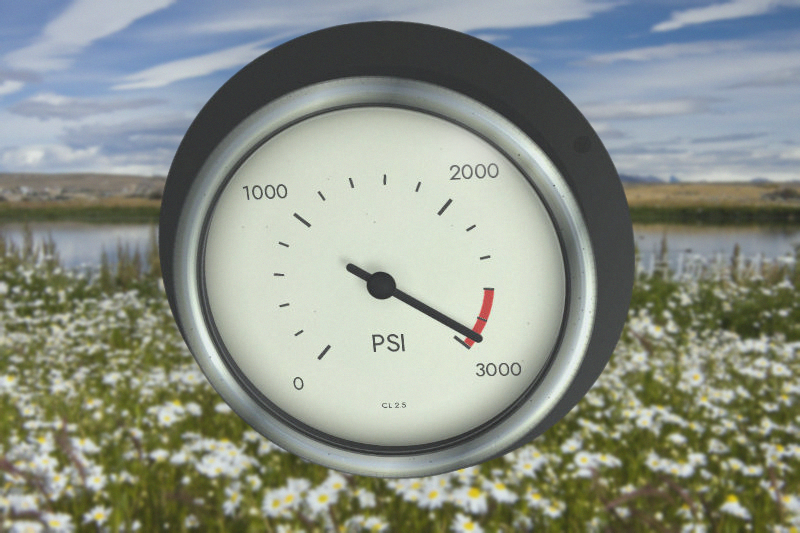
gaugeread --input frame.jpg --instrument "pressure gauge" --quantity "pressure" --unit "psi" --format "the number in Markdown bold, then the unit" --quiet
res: **2900** psi
